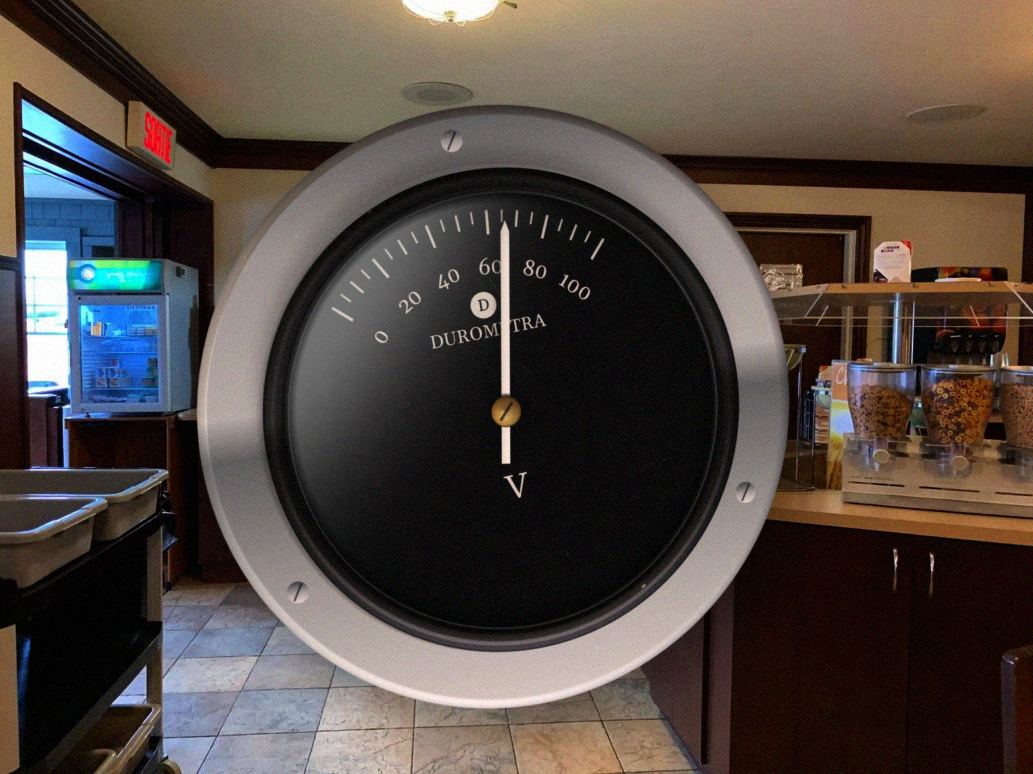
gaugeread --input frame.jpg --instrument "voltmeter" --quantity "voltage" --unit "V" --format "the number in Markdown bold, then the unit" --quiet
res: **65** V
